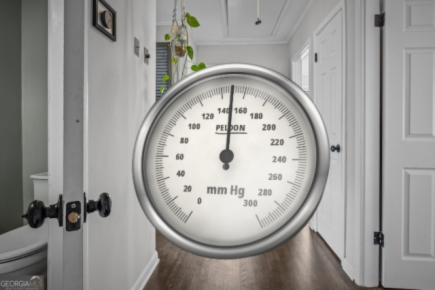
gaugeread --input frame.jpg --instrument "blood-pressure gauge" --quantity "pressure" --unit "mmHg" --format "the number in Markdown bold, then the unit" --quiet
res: **150** mmHg
